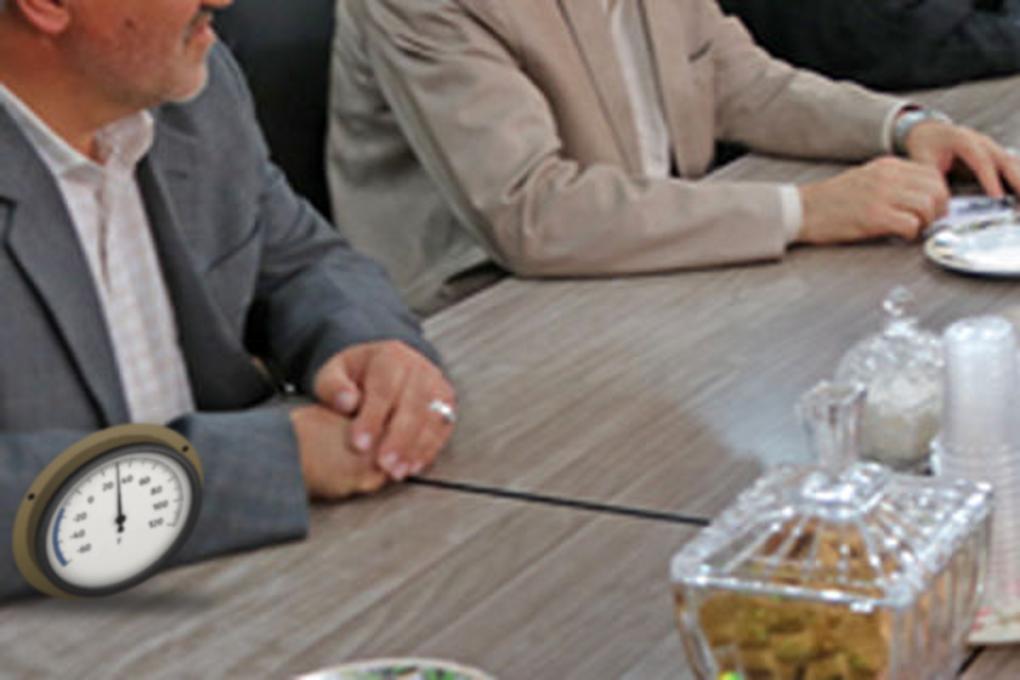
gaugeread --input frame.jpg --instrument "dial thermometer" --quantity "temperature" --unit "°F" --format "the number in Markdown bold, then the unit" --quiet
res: **30** °F
